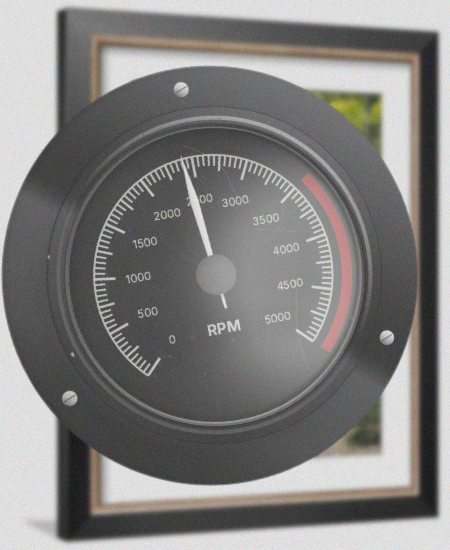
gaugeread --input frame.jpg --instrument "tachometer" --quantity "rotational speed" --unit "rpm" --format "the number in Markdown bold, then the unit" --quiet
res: **2400** rpm
